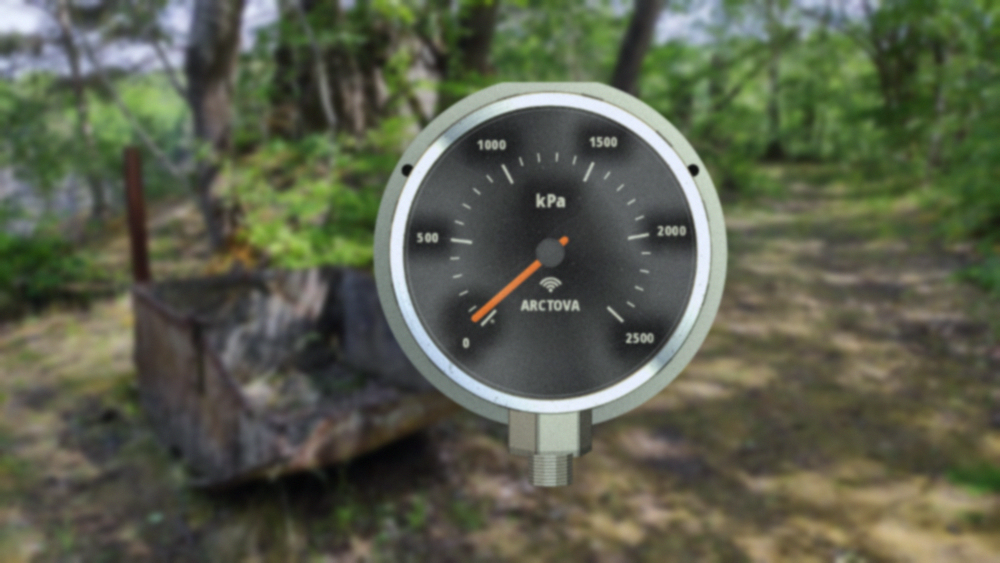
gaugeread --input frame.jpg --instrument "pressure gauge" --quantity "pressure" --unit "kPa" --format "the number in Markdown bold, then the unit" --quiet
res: **50** kPa
